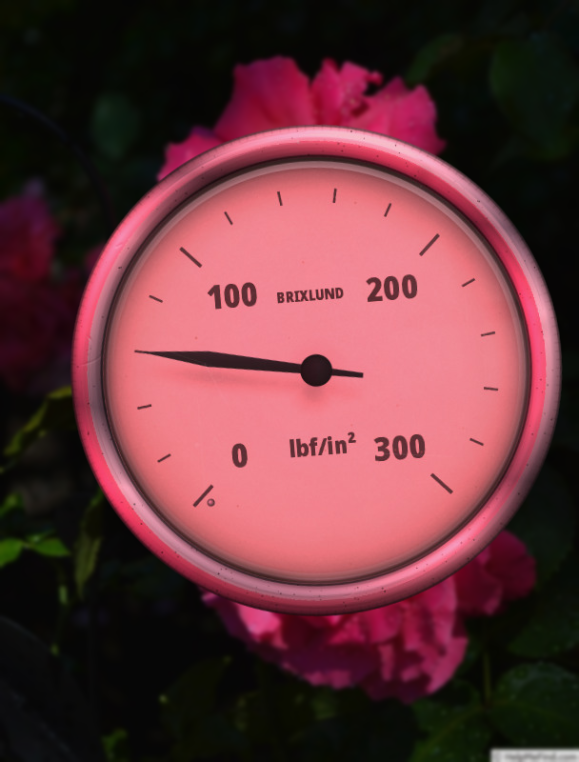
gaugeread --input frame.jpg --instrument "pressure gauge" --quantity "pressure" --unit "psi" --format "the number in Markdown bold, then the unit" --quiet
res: **60** psi
